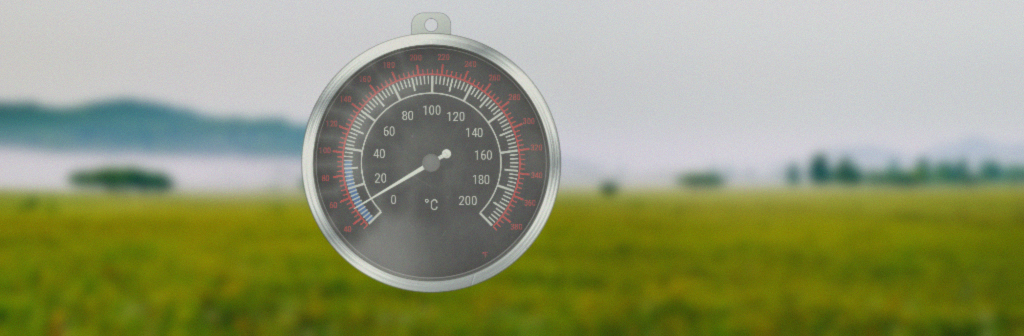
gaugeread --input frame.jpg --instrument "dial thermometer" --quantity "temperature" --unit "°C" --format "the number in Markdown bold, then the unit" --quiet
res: **10** °C
